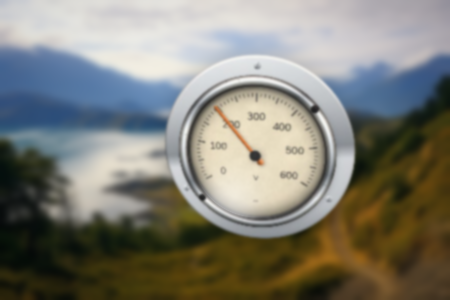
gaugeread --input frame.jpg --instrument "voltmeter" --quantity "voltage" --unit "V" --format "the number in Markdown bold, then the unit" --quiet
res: **200** V
